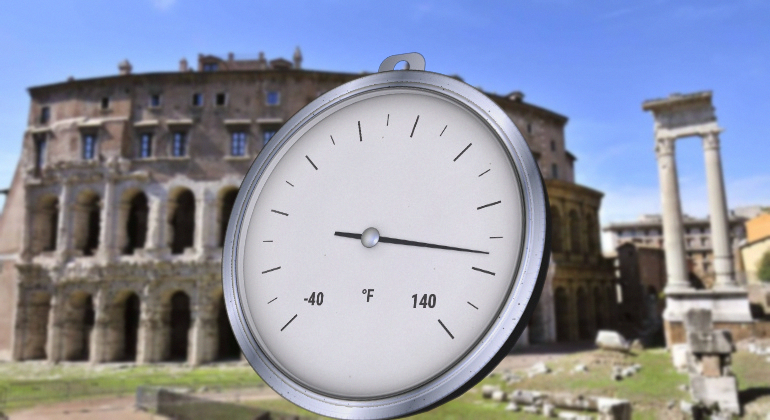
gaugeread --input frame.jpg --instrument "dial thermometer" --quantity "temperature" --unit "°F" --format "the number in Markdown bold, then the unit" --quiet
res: **115** °F
